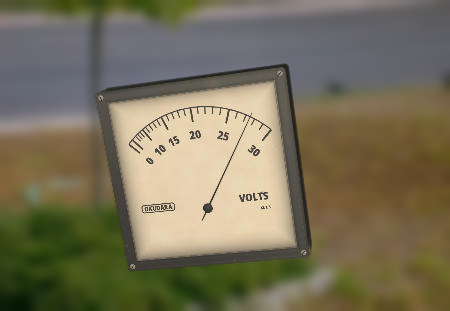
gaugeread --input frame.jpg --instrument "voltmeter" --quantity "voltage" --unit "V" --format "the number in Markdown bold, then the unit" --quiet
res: **27.5** V
